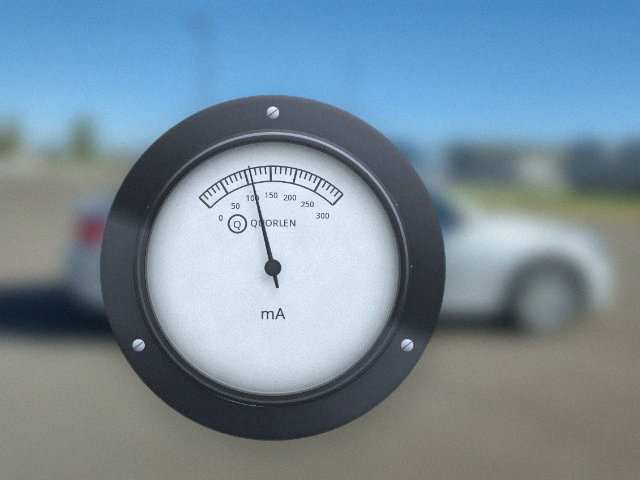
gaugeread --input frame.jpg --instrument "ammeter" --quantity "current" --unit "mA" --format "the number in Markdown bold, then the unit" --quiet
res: **110** mA
